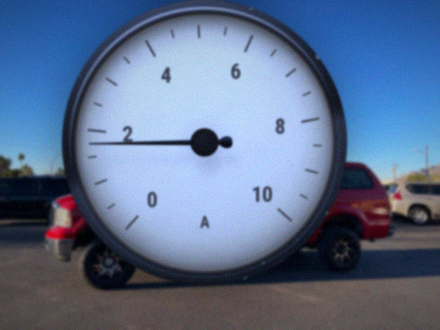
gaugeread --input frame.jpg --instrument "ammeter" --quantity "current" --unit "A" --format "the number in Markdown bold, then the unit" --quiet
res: **1.75** A
